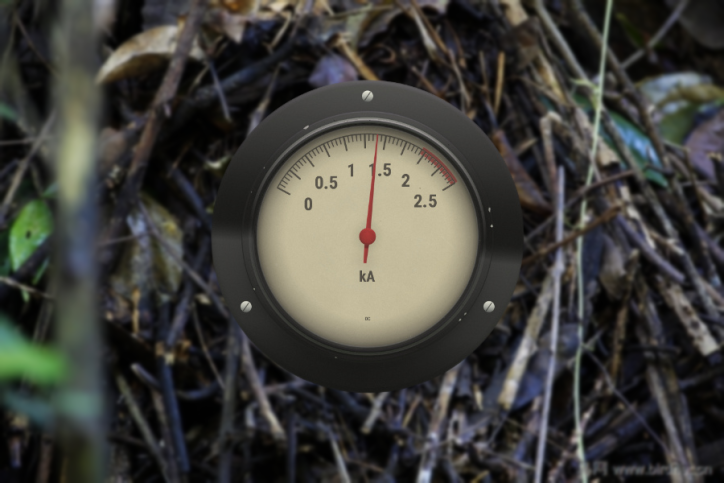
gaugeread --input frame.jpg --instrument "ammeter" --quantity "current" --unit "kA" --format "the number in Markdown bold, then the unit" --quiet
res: **1.4** kA
